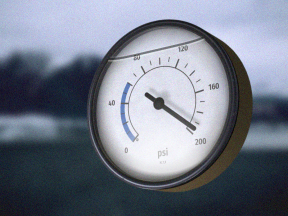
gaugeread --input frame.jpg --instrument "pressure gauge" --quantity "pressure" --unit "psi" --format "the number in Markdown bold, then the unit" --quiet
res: **195** psi
